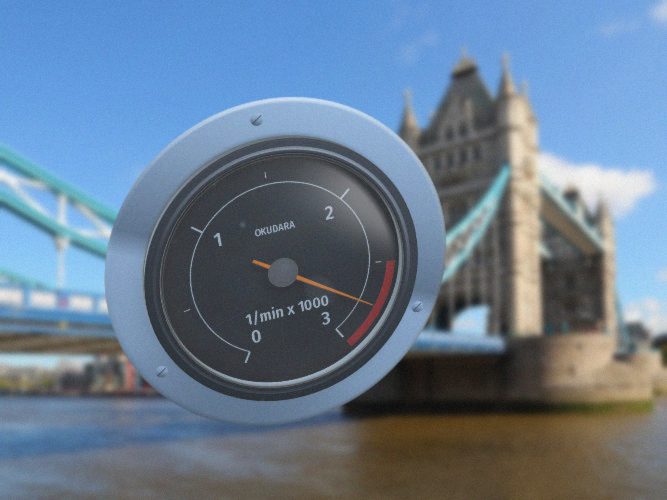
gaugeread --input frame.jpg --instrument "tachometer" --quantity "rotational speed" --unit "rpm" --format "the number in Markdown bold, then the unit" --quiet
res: **2750** rpm
